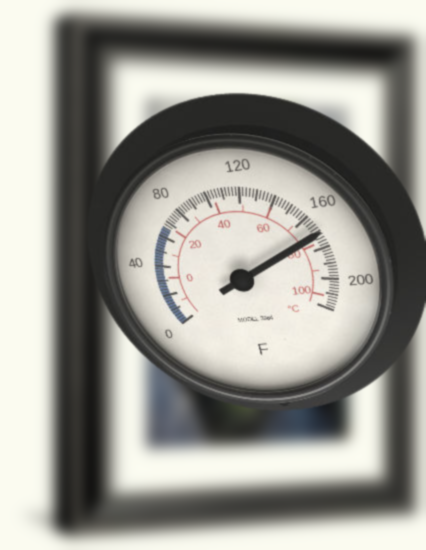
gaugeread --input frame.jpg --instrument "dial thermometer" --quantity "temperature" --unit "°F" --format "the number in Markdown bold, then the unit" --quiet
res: **170** °F
